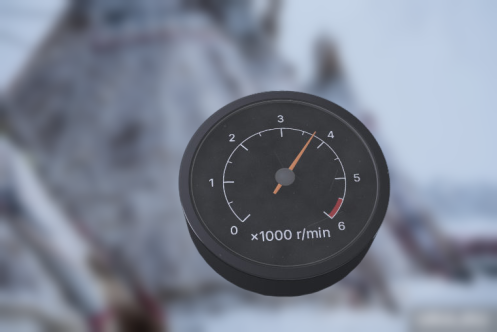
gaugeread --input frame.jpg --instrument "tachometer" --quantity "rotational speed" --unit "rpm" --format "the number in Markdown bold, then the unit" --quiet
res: **3750** rpm
